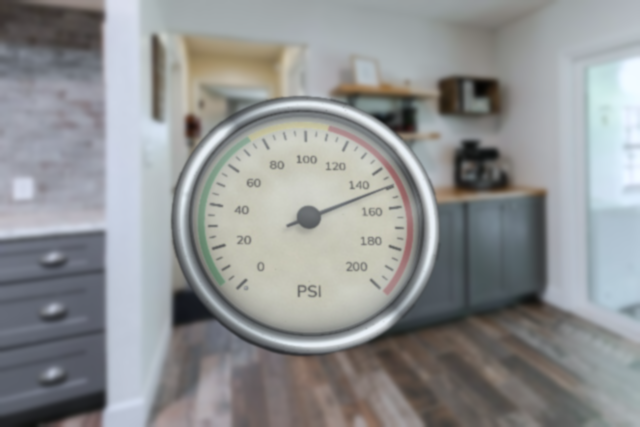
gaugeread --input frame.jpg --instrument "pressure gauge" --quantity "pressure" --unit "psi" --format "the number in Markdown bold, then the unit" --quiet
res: **150** psi
